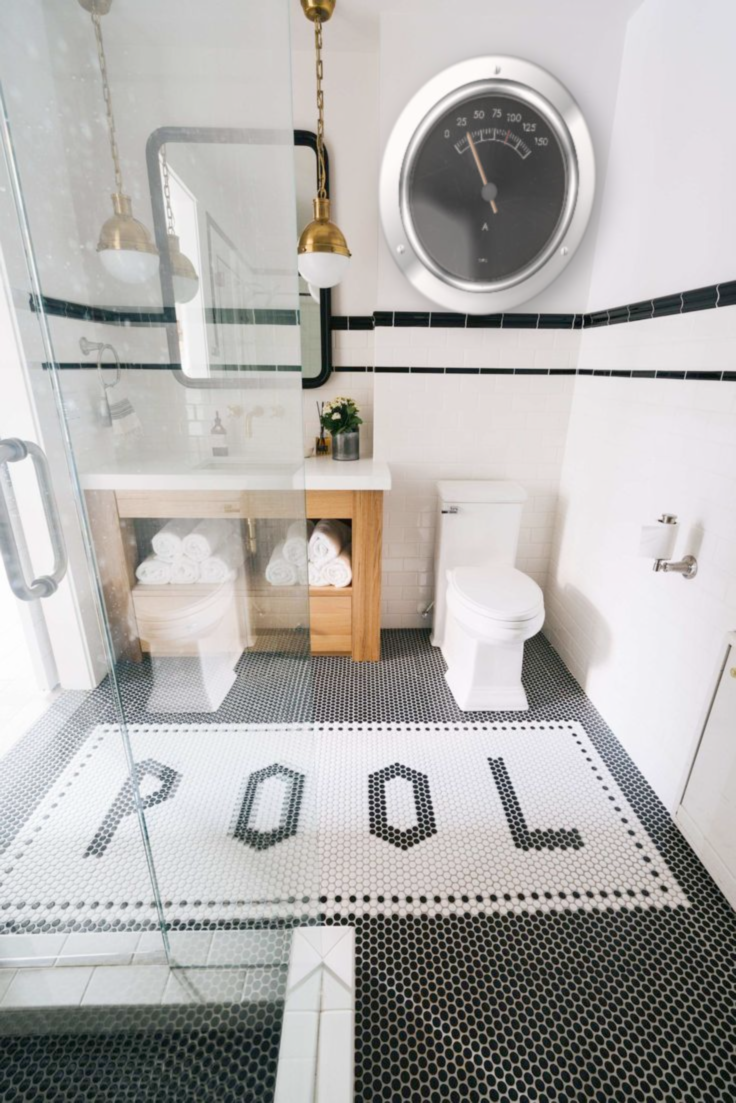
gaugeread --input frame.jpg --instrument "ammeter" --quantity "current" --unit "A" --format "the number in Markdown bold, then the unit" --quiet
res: **25** A
